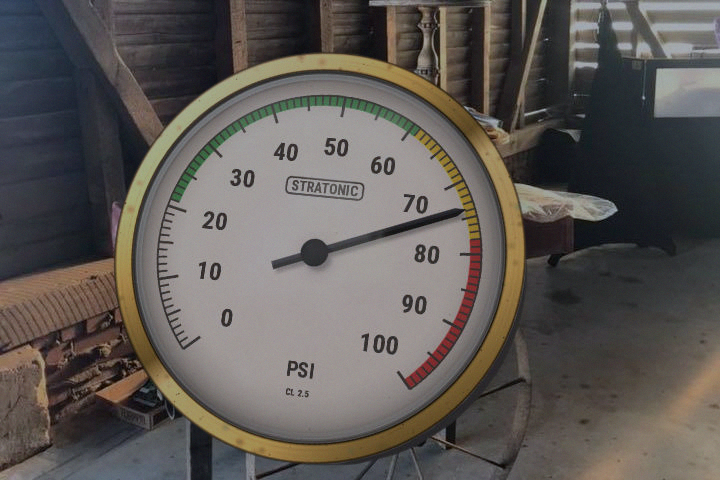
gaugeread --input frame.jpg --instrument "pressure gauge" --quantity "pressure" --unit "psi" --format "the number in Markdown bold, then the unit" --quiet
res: **74** psi
